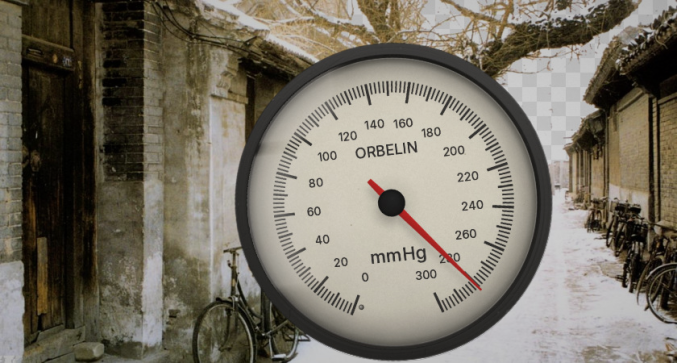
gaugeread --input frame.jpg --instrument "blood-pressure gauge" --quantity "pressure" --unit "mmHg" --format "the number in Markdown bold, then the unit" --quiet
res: **280** mmHg
